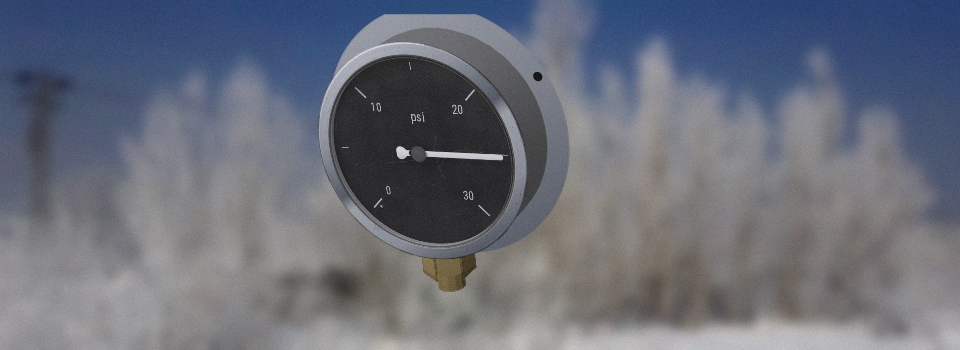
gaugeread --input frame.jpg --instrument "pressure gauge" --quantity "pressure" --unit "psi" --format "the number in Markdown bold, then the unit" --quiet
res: **25** psi
